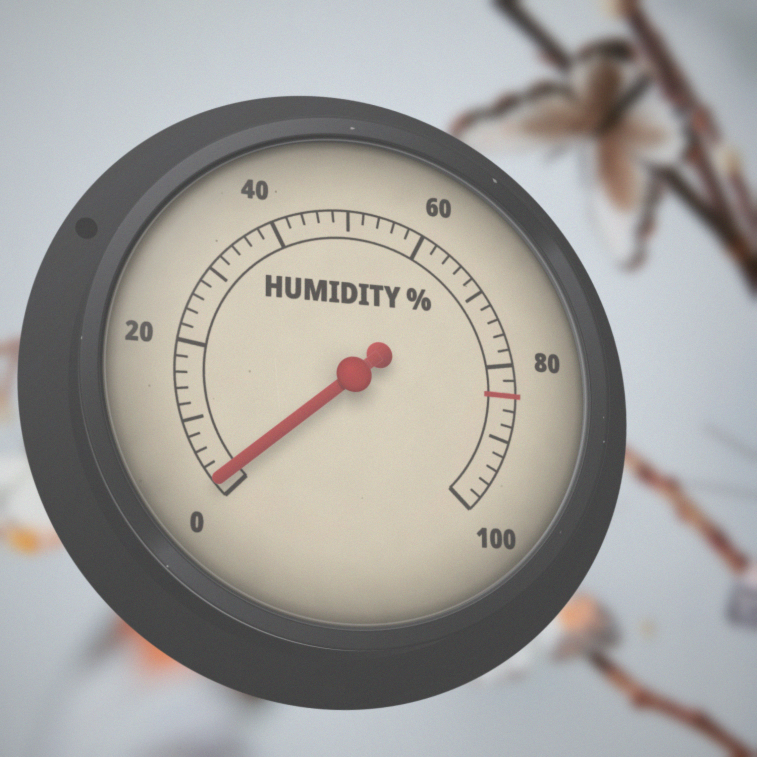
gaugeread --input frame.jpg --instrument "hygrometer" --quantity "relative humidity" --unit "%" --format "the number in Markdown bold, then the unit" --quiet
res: **2** %
